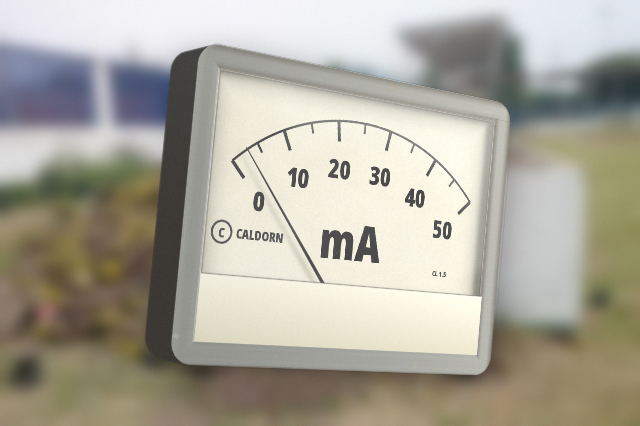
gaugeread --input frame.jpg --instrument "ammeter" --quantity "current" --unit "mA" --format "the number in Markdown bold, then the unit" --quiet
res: **2.5** mA
